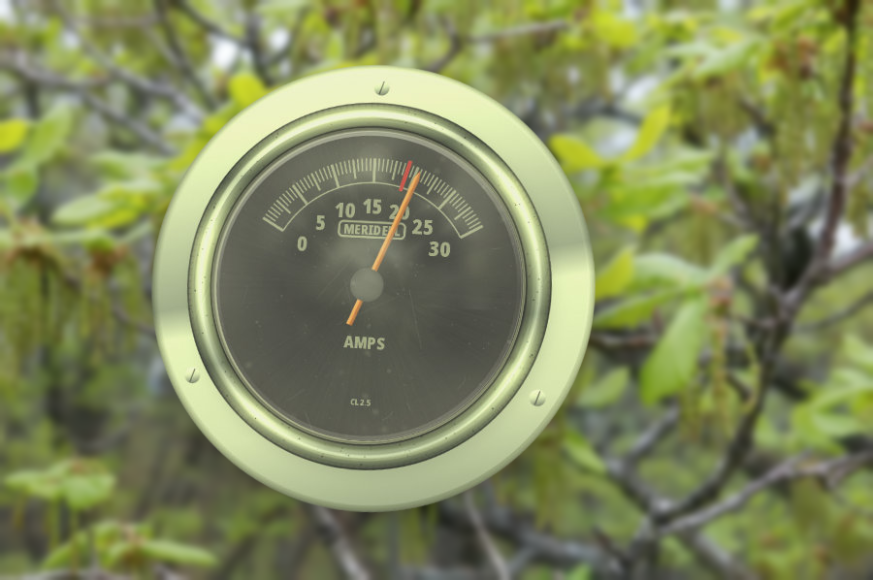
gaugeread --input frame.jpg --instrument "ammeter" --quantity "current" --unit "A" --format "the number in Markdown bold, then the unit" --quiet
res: **20.5** A
